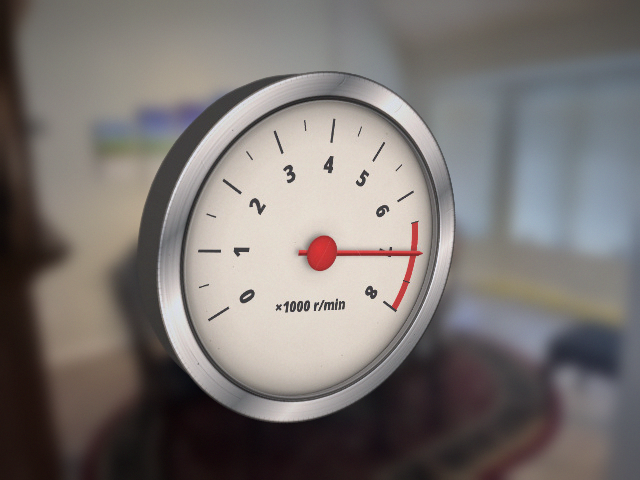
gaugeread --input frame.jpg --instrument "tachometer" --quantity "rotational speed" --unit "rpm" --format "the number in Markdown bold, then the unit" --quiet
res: **7000** rpm
